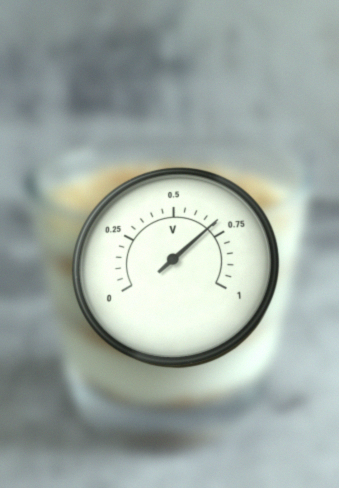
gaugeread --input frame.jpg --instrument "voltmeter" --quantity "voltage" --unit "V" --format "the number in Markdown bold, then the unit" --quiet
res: **0.7** V
